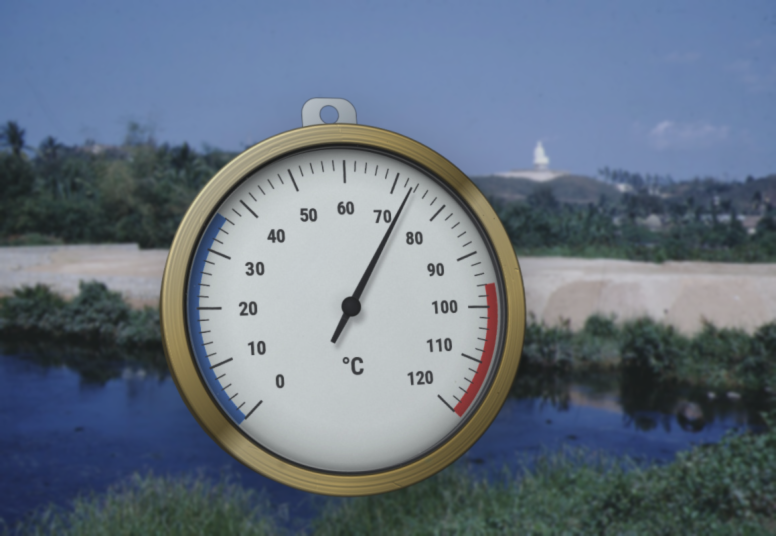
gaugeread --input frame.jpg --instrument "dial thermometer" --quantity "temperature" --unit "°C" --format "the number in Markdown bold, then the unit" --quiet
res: **73** °C
